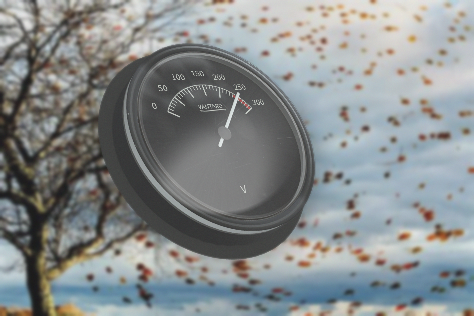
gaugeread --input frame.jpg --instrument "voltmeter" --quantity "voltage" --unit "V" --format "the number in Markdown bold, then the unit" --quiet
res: **250** V
